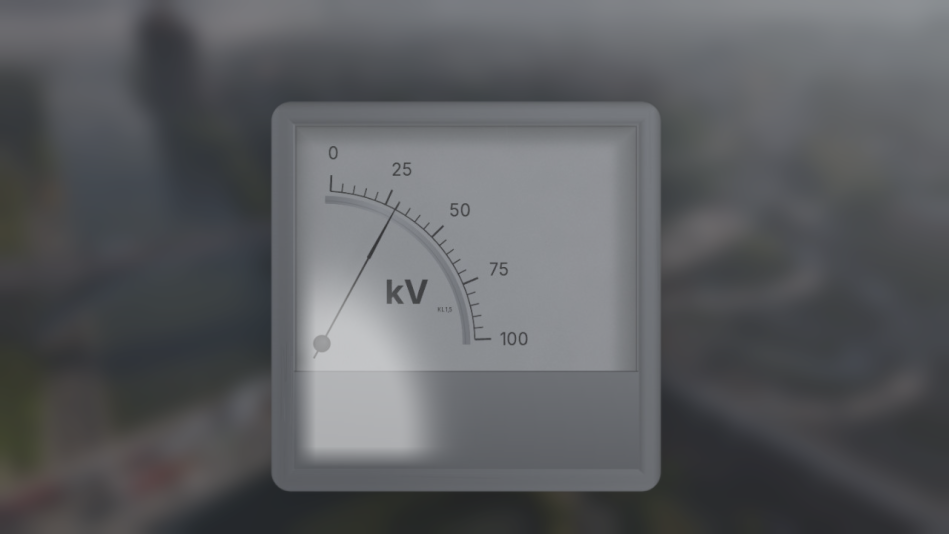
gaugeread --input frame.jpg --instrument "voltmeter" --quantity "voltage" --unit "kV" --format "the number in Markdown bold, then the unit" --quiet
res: **30** kV
